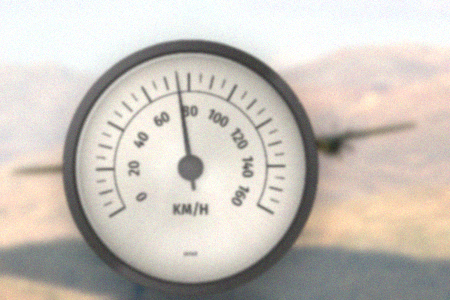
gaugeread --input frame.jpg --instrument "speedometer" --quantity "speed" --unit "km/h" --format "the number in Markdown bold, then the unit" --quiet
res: **75** km/h
